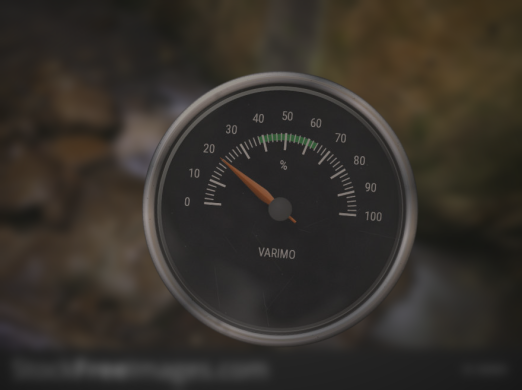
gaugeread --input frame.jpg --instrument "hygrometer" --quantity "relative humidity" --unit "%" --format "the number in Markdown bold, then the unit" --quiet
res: **20** %
